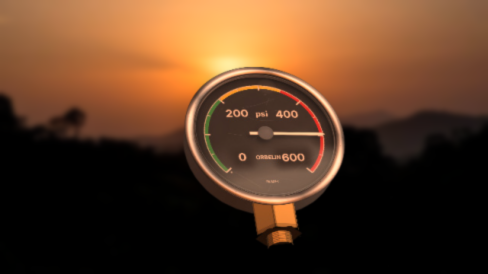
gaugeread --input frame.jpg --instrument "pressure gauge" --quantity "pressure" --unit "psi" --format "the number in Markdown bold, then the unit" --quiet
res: **500** psi
